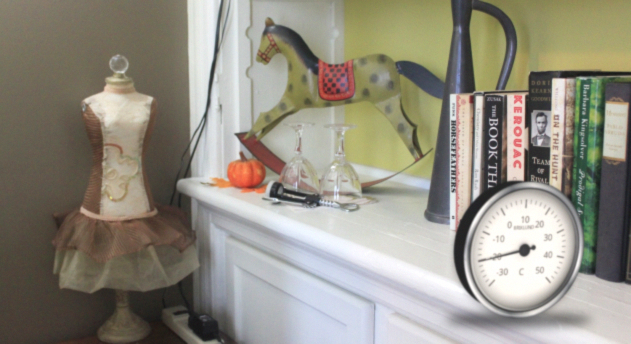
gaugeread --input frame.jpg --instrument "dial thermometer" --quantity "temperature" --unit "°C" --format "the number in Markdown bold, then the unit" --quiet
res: **-20** °C
